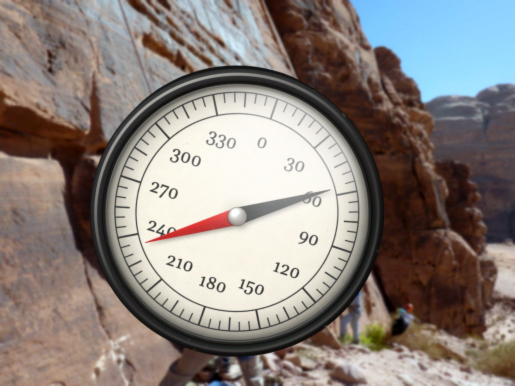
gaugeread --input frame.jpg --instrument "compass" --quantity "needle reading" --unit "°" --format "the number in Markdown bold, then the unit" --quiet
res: **235** °
